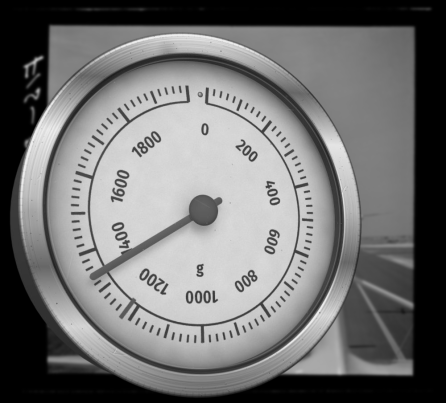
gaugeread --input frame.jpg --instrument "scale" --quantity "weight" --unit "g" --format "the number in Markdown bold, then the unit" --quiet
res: **1340** g
